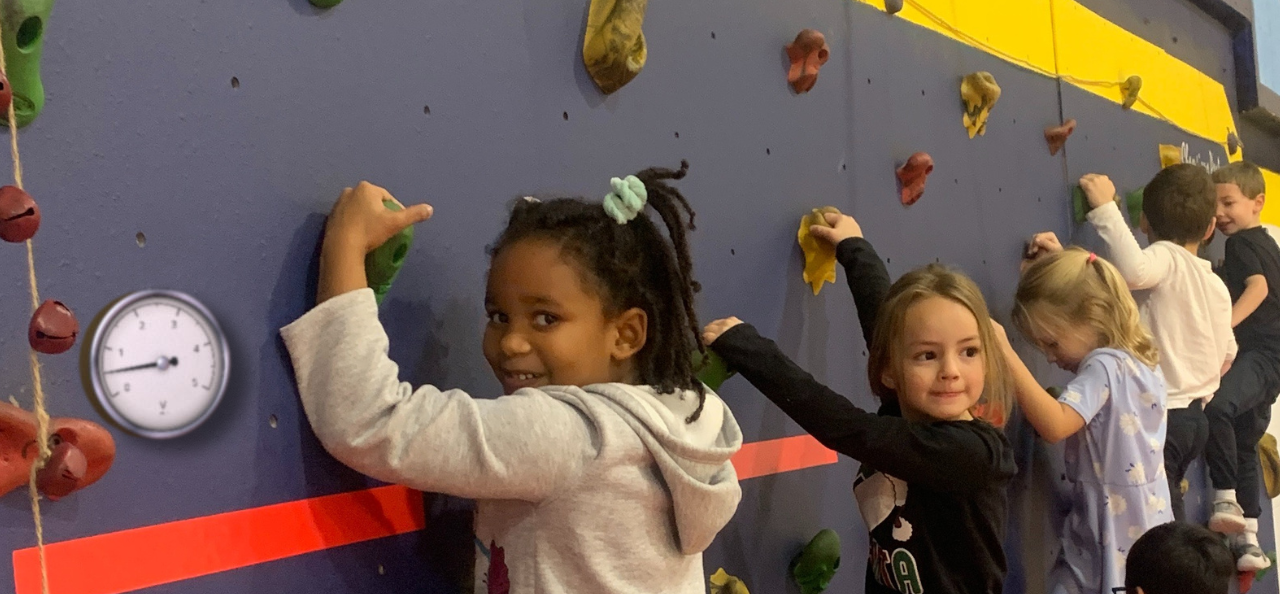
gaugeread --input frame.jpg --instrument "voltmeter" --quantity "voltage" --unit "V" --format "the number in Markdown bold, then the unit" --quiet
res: **0.5** V
